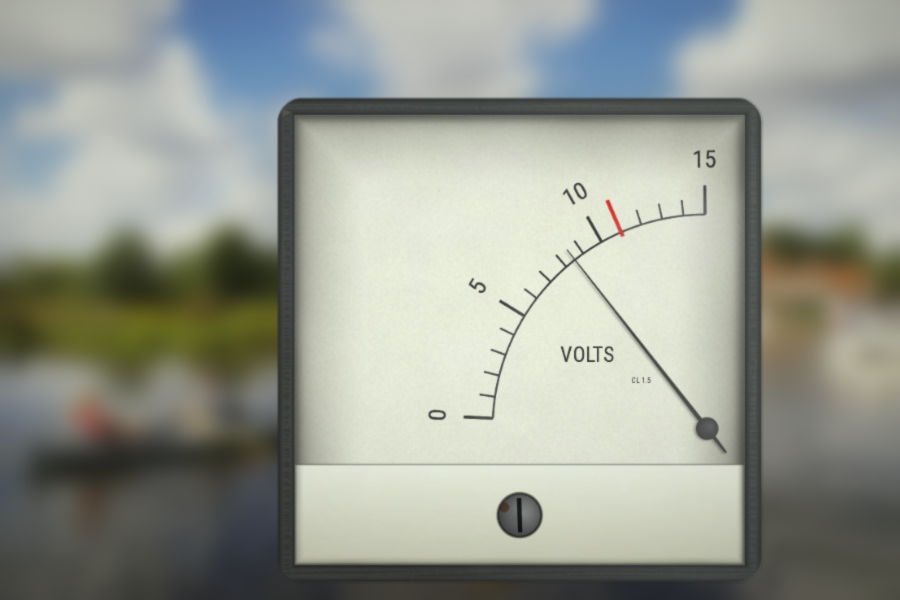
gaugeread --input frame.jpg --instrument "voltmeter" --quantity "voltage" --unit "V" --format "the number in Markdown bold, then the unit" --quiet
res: **8.5** V
